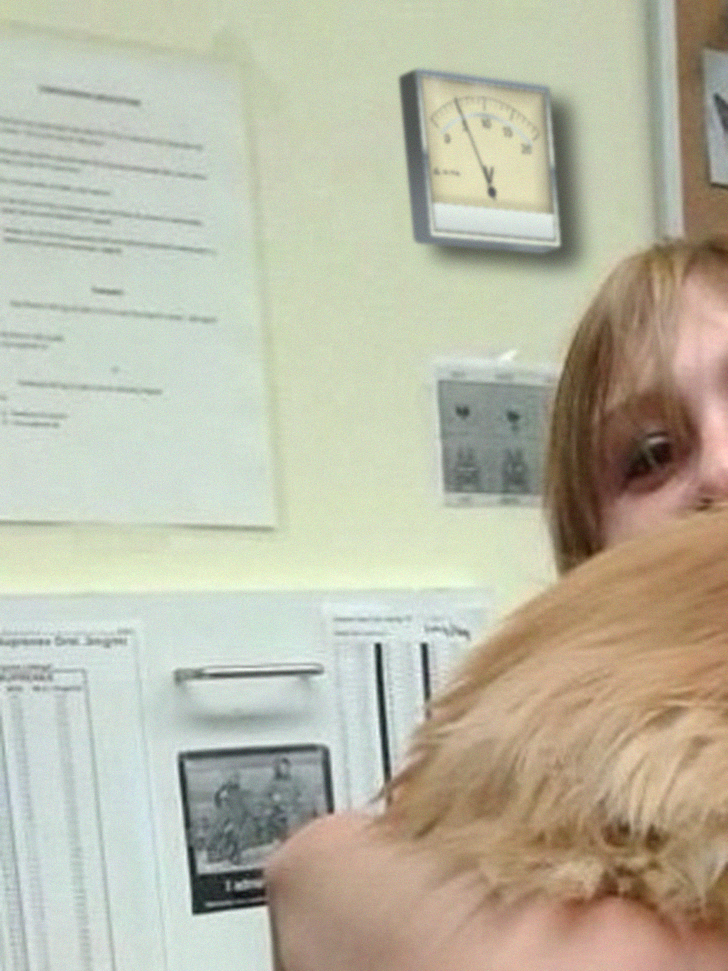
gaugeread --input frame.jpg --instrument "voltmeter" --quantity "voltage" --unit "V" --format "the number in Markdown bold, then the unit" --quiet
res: **5** V
